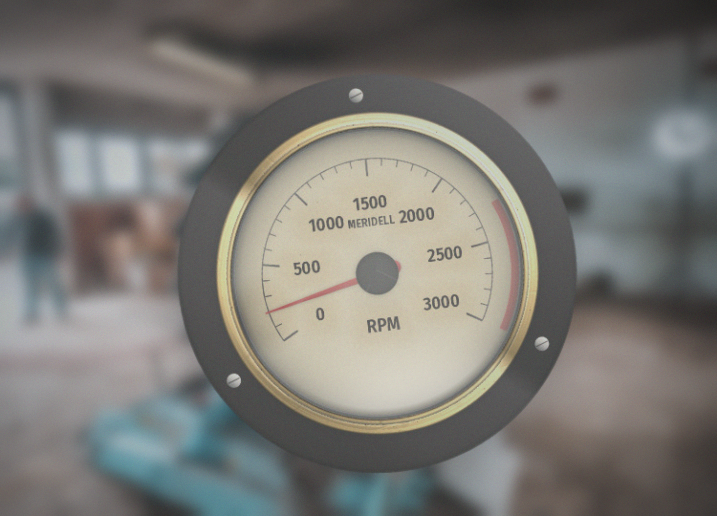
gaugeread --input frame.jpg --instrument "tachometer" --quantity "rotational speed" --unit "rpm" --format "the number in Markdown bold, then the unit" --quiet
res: **200** rpm
